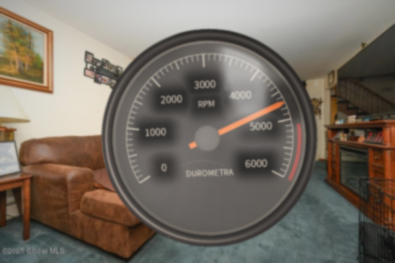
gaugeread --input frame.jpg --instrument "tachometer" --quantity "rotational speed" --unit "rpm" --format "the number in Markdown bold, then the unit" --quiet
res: **4700** rpm
